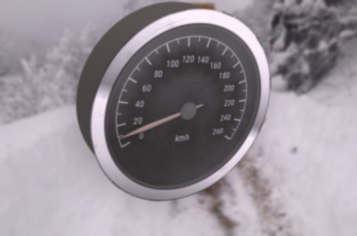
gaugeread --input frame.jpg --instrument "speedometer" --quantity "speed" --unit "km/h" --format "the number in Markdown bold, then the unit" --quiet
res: **10** km/h
